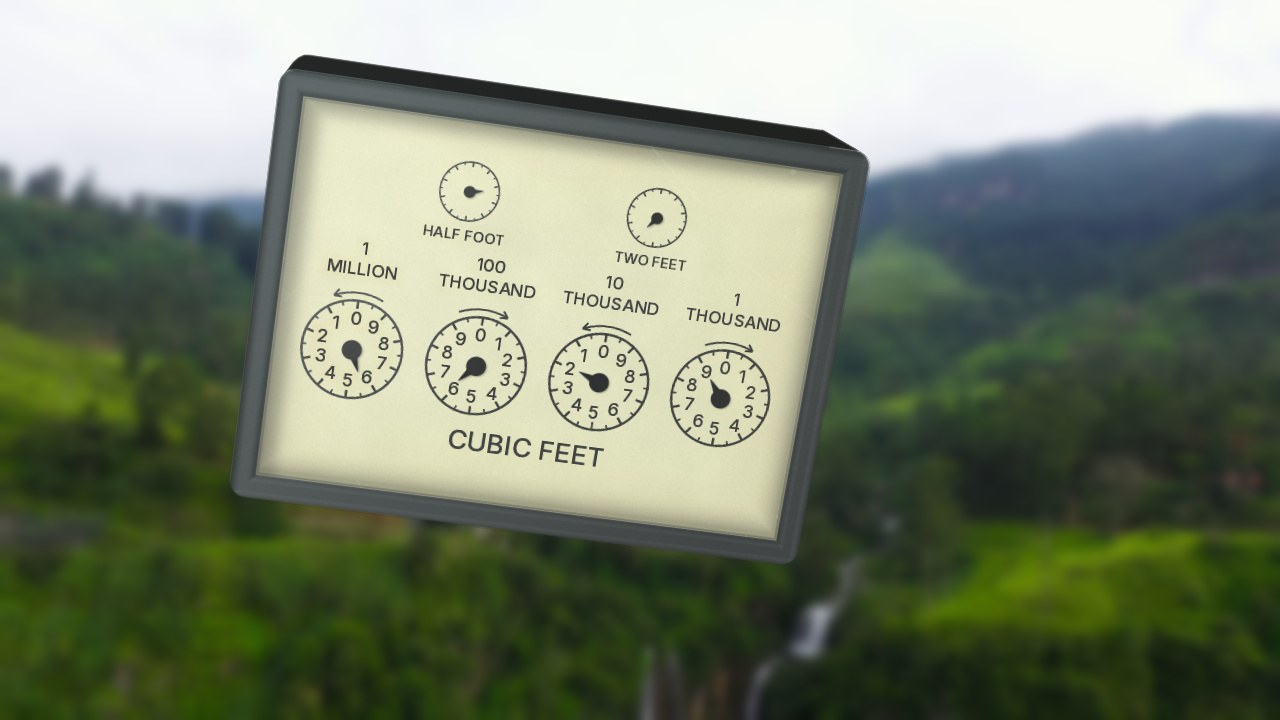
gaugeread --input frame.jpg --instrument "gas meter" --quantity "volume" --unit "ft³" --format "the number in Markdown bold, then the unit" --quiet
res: **561900** ft³
